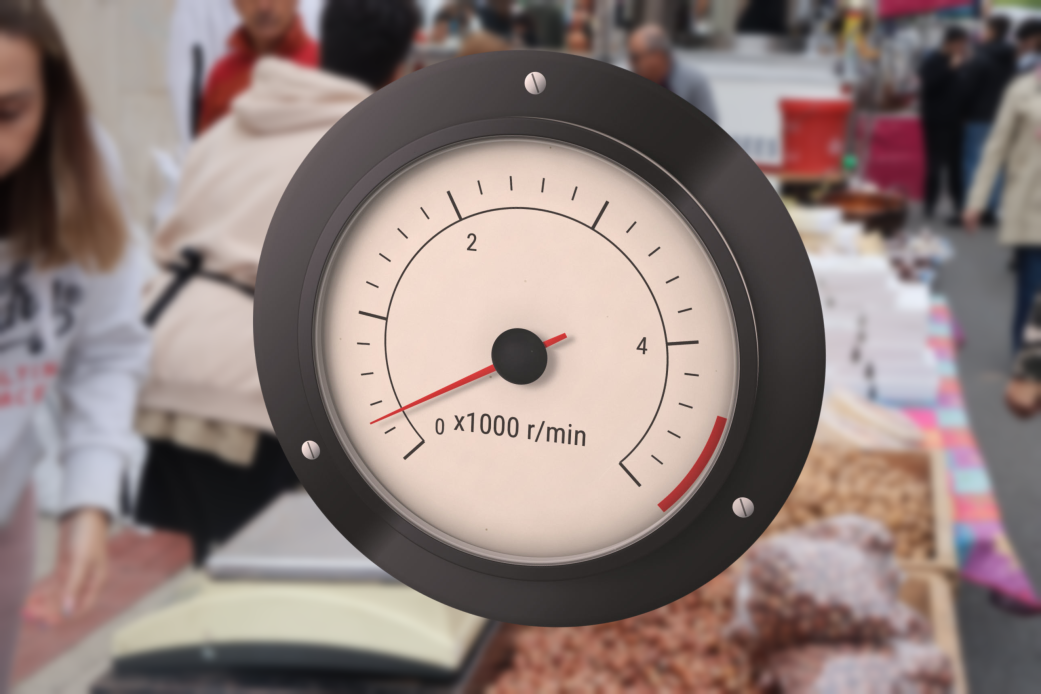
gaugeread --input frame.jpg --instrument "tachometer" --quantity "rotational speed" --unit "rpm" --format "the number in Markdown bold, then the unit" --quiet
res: **300** rpm
